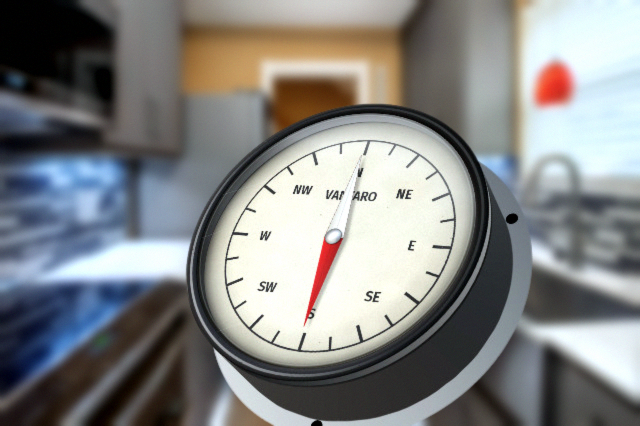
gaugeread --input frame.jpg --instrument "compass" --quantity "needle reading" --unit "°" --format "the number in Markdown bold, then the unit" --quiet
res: **180** °
